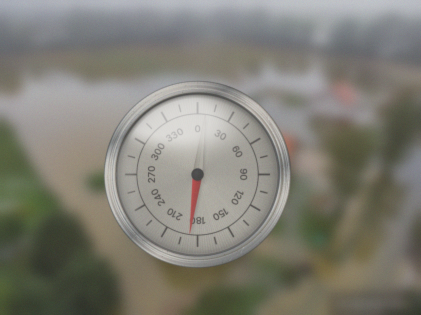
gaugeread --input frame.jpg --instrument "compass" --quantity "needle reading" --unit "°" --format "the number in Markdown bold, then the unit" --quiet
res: **187.5** °
